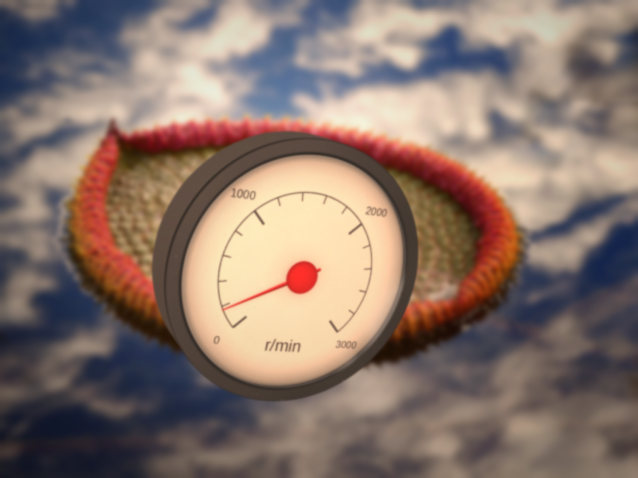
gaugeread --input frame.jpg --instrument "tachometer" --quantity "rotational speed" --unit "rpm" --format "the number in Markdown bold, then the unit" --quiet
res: **200** rpm
